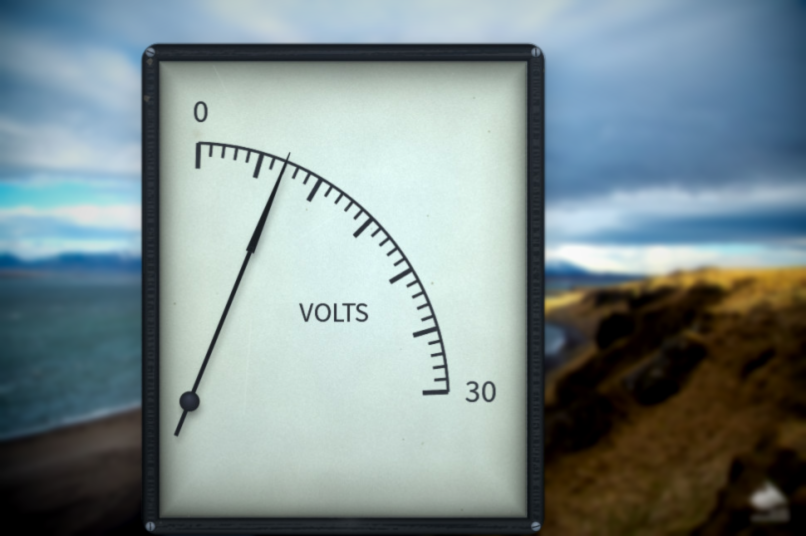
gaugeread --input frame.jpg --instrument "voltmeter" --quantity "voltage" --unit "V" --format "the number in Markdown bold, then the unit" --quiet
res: **7** V
